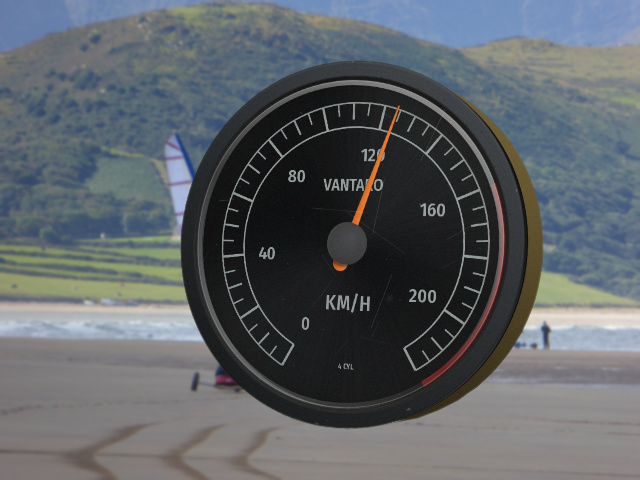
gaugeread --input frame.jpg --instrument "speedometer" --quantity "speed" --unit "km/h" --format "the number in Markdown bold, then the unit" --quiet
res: **125** km/h
